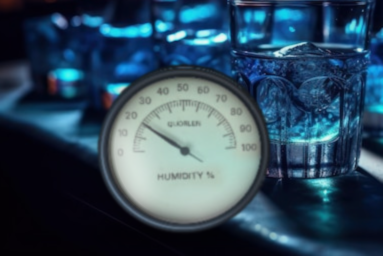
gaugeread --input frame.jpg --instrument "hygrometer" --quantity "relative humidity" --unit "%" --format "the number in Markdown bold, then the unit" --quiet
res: **20** %
